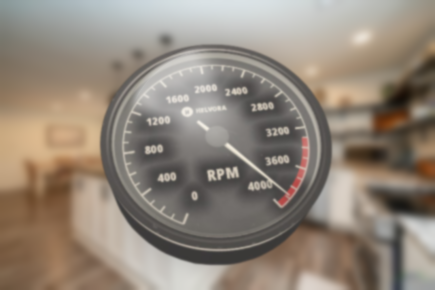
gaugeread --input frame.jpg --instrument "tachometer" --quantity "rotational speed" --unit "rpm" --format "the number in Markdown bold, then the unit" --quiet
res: **3900** rpm
